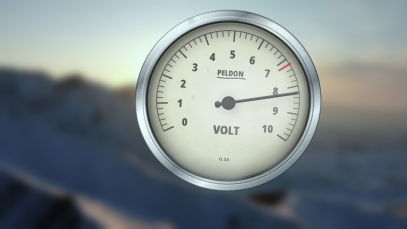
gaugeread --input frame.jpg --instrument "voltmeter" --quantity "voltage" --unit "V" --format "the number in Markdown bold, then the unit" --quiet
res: **8.2** V
